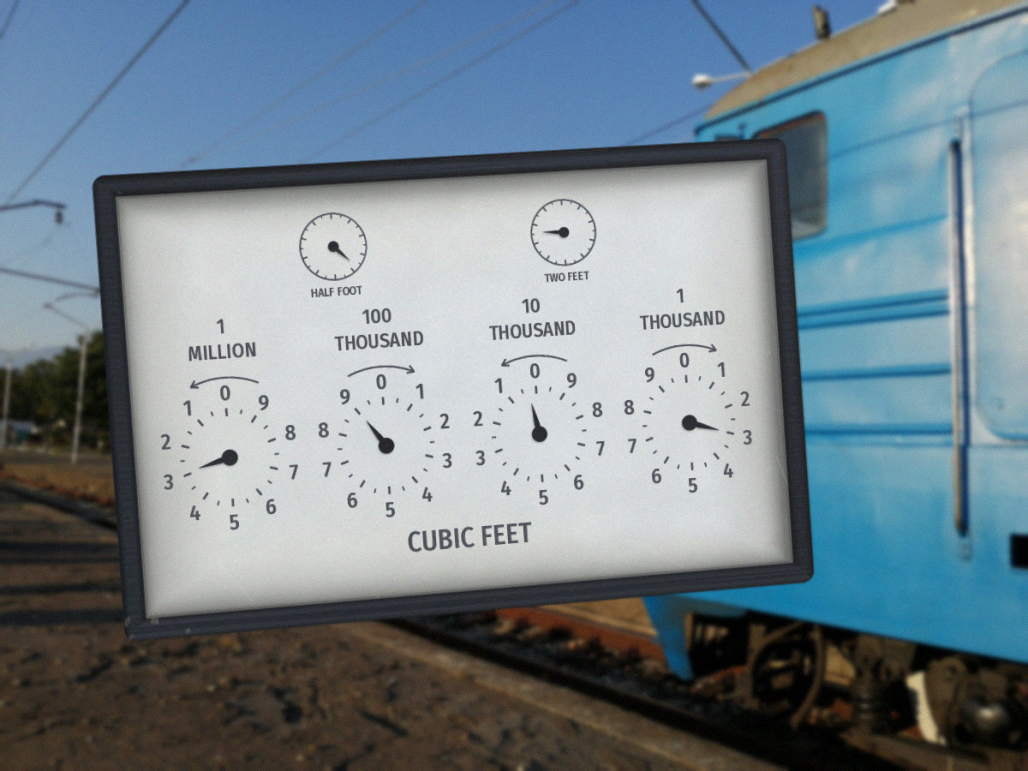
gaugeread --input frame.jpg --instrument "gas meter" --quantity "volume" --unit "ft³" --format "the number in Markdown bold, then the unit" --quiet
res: **290300** ft³
